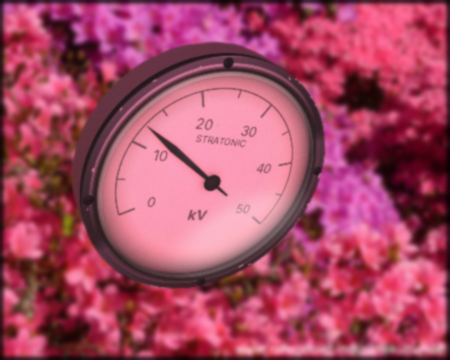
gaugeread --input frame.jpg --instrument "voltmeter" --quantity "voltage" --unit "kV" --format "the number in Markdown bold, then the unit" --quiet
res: **12.5** kV
